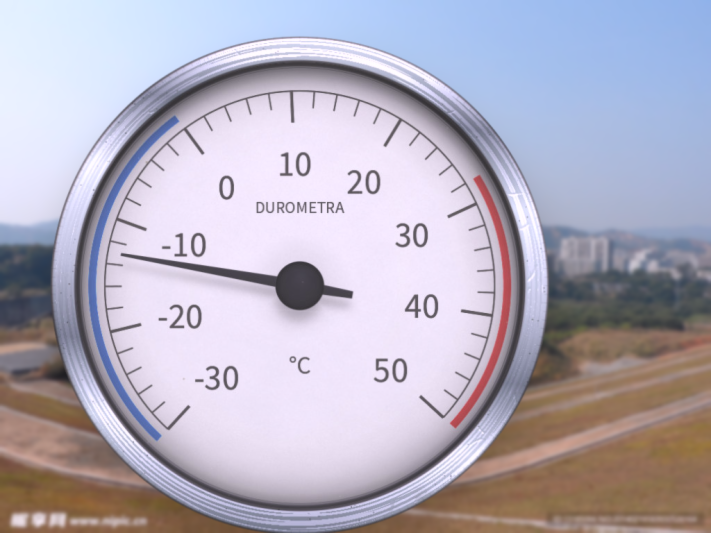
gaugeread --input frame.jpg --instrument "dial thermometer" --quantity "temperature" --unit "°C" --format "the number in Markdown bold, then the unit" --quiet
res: **-13** °C
